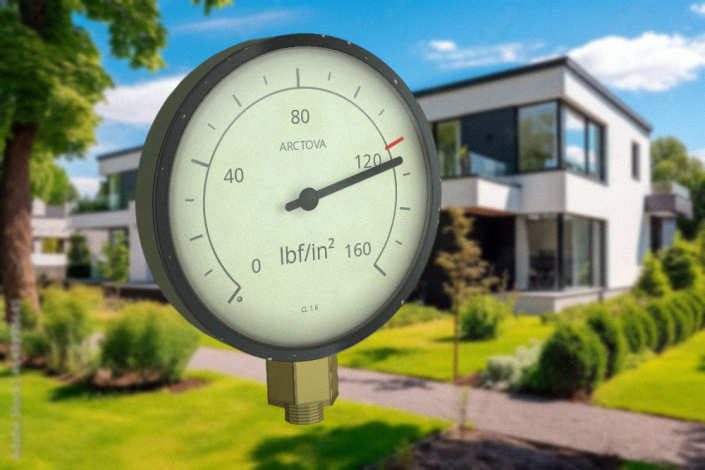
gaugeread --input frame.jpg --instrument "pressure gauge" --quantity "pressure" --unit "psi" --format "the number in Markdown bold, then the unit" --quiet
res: **125** psi
